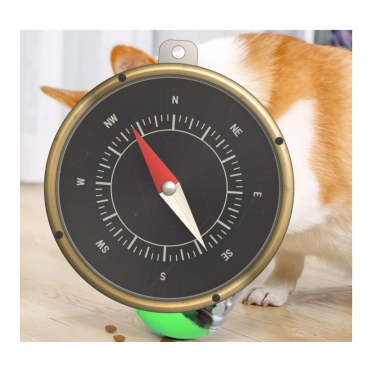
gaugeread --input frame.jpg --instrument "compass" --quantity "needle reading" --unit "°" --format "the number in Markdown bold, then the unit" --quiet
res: **325** °
